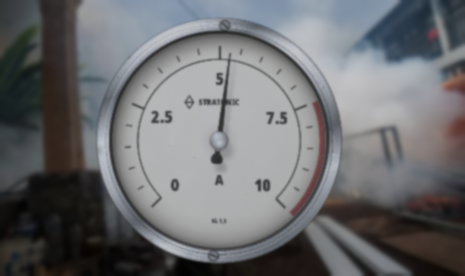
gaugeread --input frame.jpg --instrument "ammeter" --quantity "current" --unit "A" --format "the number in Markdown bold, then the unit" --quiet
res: **5.25** A
